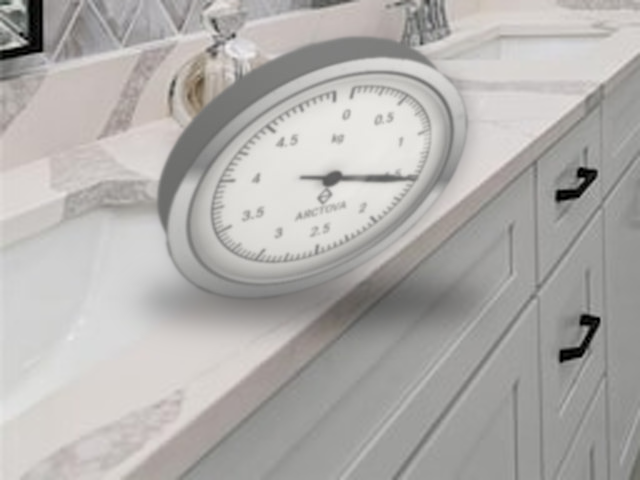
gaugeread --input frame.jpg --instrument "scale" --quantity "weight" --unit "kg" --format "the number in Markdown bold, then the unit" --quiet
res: **1.5** kg
